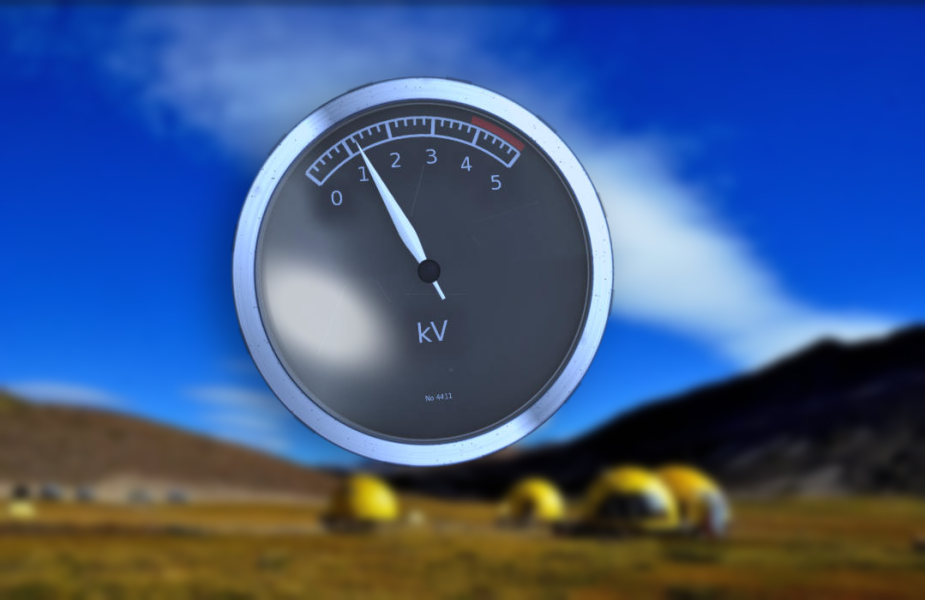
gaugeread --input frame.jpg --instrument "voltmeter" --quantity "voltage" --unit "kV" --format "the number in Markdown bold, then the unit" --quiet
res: **1.2** kV
